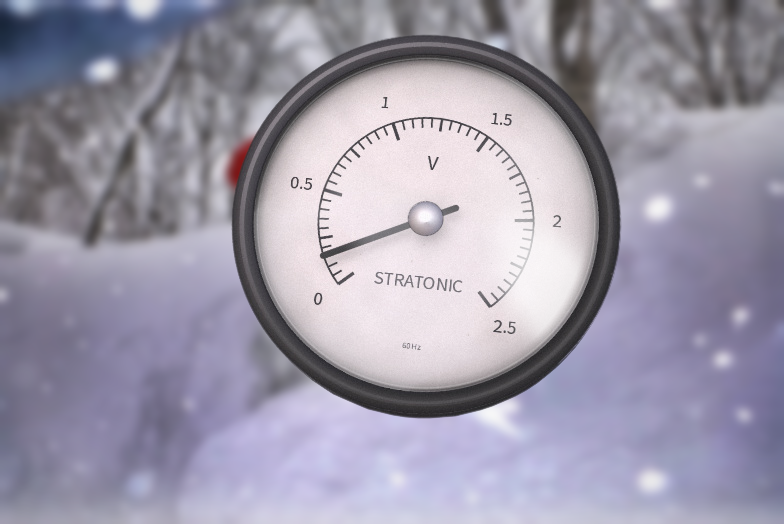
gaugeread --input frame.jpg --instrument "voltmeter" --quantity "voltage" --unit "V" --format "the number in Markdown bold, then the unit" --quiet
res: **0.15** V
